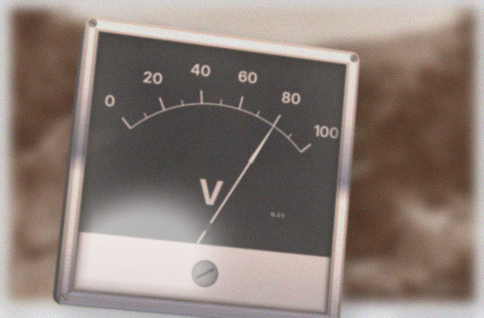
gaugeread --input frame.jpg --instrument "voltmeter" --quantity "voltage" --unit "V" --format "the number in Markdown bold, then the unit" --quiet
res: **80** V
